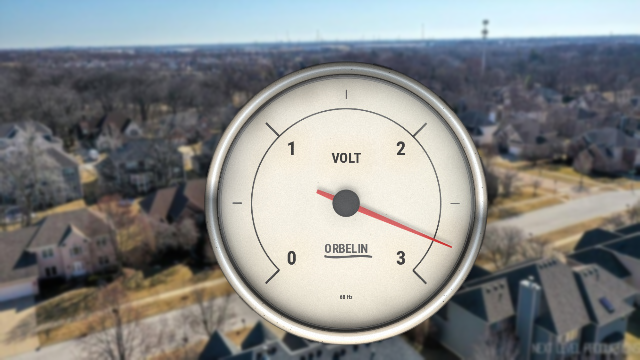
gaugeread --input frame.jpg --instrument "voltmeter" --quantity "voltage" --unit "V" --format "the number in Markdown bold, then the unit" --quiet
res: **2.75** V
